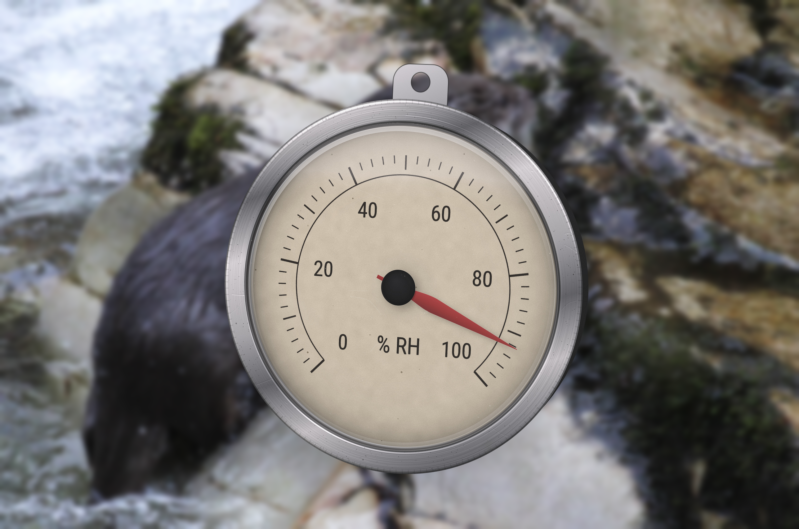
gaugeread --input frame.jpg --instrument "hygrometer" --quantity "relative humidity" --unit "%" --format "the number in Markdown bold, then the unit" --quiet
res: **92** %
